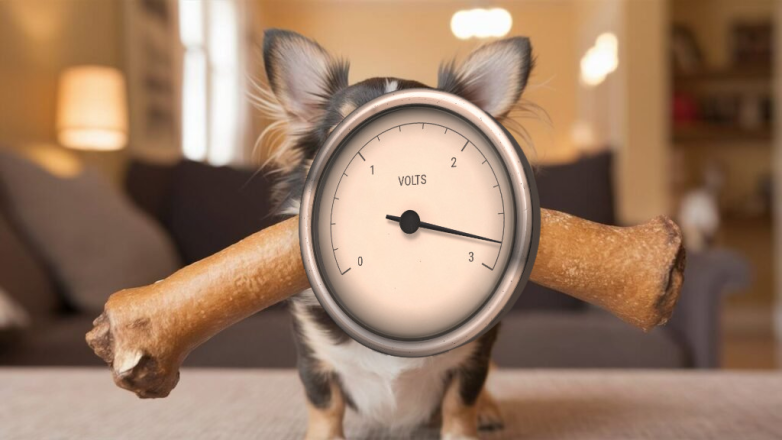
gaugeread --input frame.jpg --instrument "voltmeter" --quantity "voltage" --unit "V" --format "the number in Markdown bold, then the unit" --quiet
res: **2.8** V
